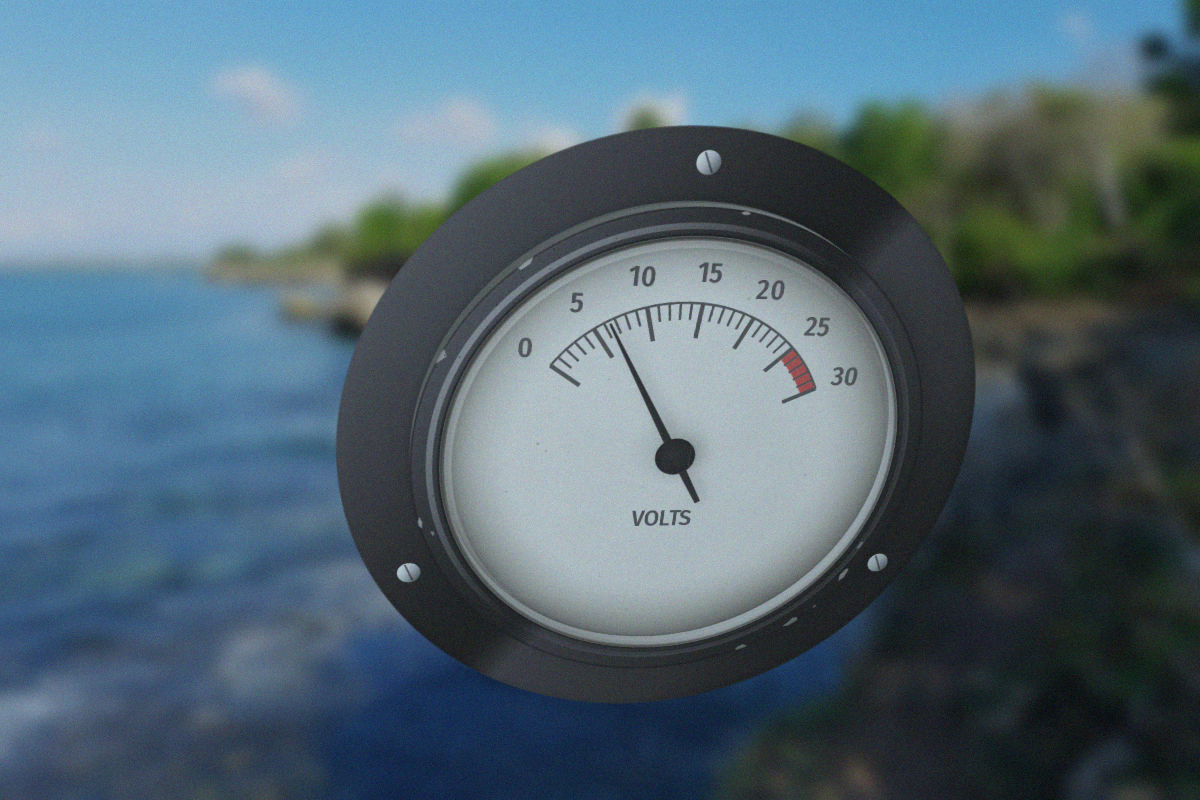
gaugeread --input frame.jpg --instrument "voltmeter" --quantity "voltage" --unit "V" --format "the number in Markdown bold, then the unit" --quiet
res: **6.5** V
